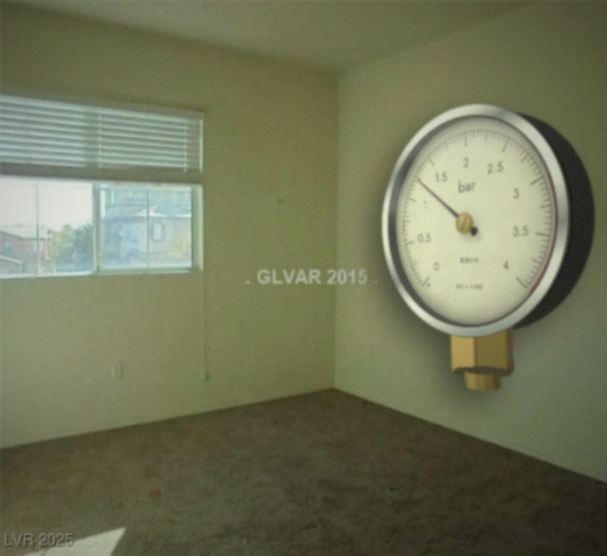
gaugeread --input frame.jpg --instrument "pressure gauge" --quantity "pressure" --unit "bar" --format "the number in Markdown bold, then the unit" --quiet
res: **1.25** bar
